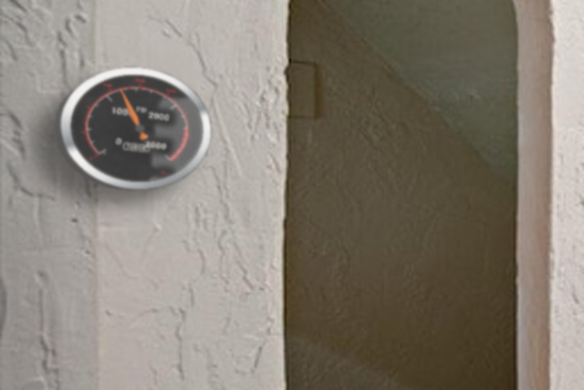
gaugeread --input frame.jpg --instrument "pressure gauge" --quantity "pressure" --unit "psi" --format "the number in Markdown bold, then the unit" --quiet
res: **1200** psi
